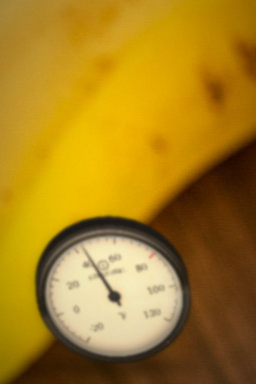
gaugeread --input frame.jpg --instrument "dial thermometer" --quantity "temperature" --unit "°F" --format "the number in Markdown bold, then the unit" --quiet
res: **44** °F
